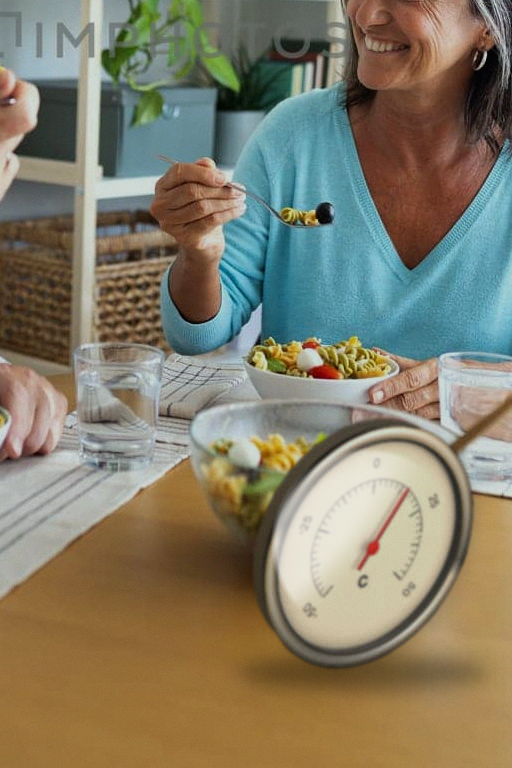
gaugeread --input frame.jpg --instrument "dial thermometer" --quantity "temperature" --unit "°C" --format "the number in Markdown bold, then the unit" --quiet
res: **12.5** °C
